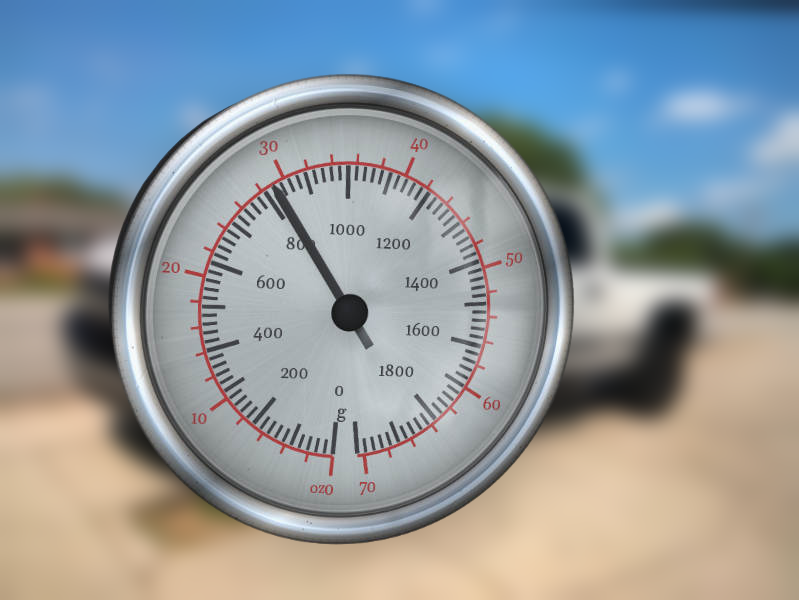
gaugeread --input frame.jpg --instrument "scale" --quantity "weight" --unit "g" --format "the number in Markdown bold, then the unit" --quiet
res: **820** g
